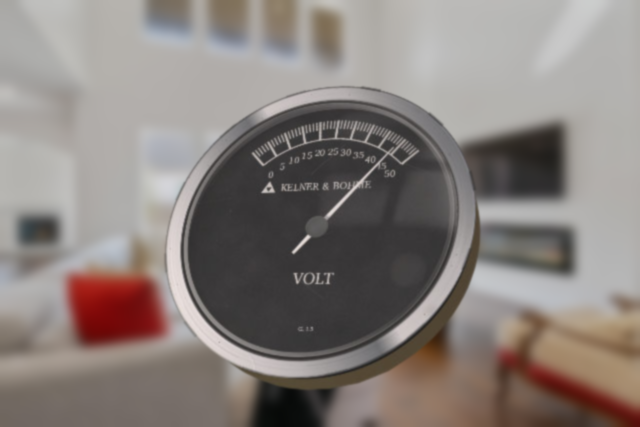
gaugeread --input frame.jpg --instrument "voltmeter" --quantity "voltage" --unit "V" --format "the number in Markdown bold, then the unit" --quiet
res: **45** V
